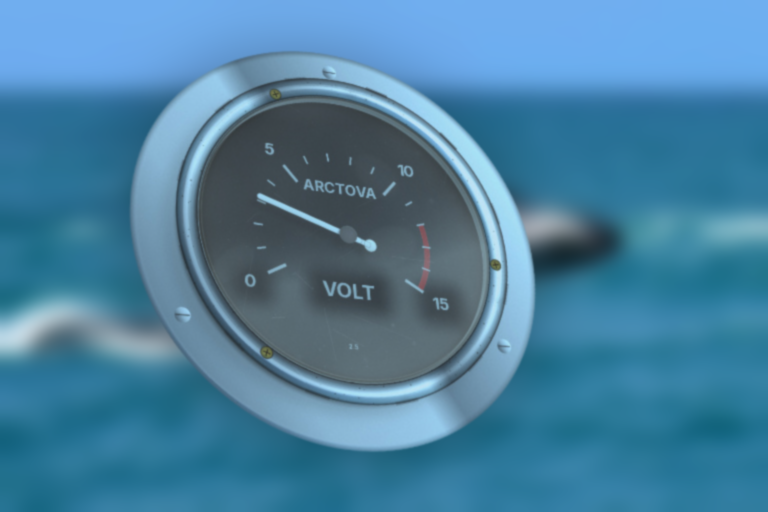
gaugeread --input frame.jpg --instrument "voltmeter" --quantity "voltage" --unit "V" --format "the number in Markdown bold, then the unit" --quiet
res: **3** V
